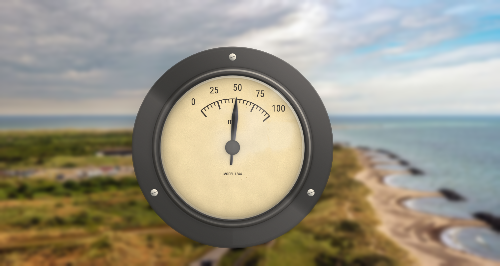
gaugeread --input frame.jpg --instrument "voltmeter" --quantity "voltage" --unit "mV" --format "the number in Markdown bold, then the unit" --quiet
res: **50** mV
